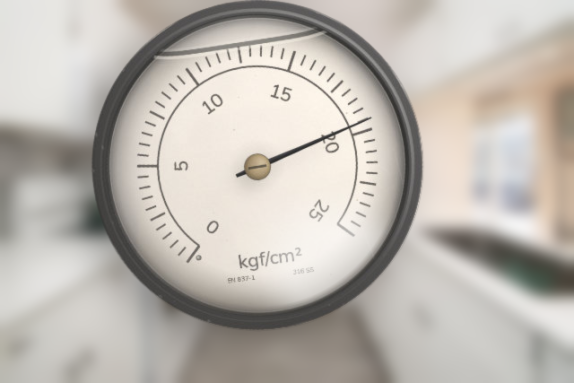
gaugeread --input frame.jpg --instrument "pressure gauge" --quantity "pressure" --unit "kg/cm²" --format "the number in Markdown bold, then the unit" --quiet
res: **19.5** kg/cm²
